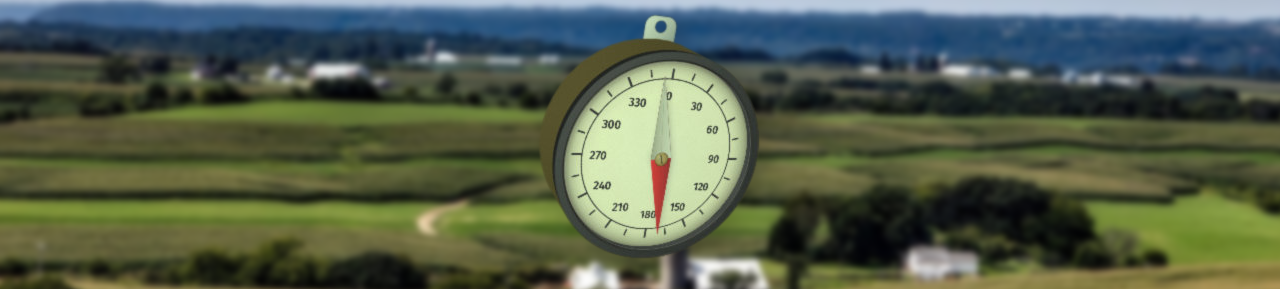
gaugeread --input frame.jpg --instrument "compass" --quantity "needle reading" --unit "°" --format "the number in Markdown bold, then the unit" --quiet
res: **172.5** °
